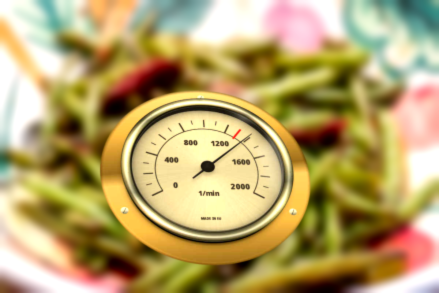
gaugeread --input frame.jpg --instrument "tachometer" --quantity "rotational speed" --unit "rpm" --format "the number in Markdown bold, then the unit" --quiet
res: **1400** rpm
